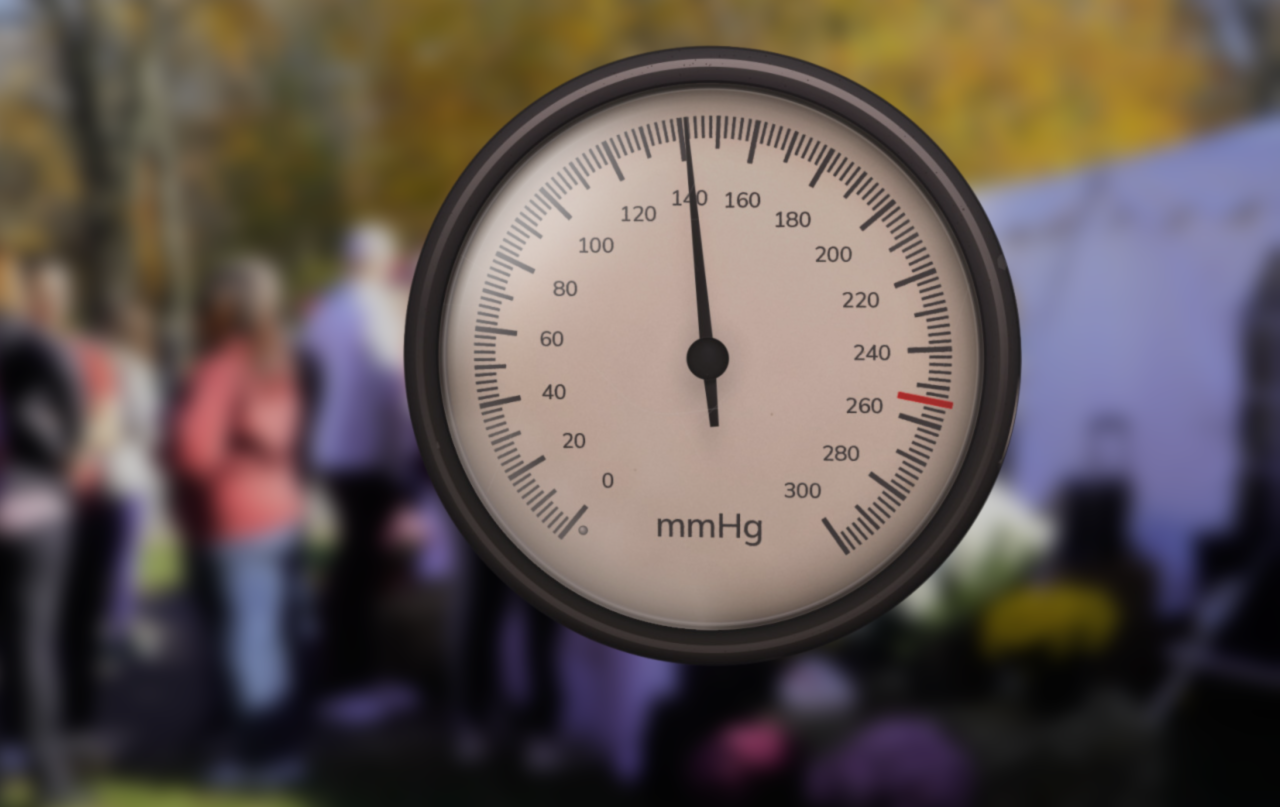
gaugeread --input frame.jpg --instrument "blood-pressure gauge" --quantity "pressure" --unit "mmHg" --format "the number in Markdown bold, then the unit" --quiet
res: **142** mmHg
